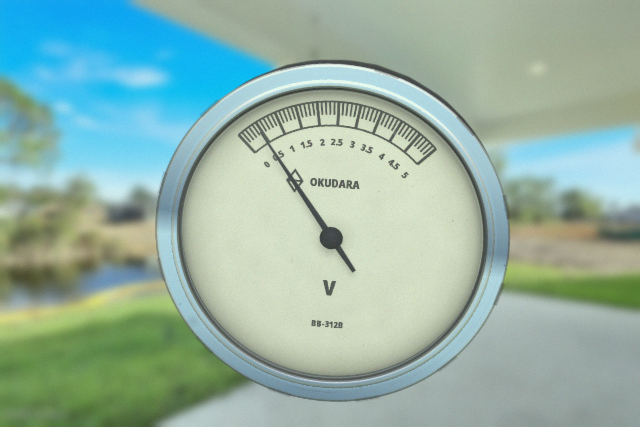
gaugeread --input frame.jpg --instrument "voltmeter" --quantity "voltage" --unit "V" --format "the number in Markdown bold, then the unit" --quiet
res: **0.5** V
